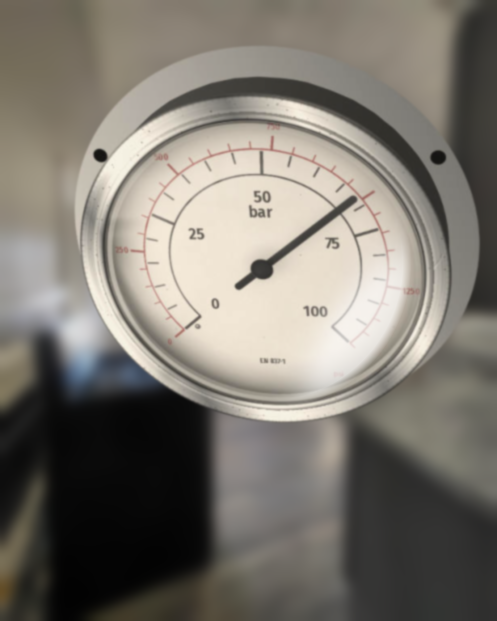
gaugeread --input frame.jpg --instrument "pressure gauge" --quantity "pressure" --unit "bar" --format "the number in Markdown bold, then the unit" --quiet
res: **67.5** bar
